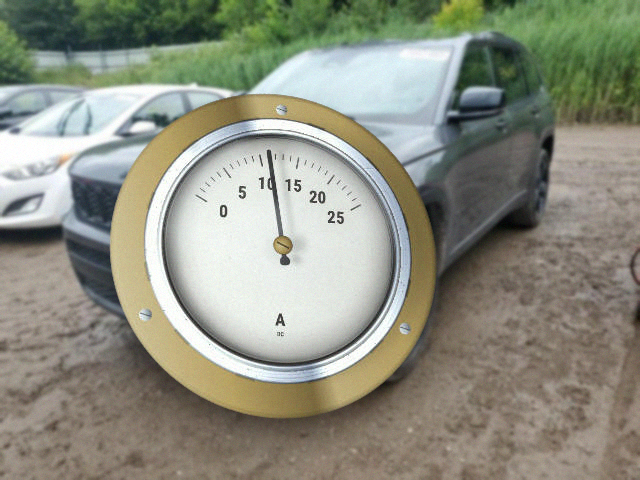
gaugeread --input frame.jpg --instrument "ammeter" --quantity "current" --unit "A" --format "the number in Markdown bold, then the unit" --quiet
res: **11** A
